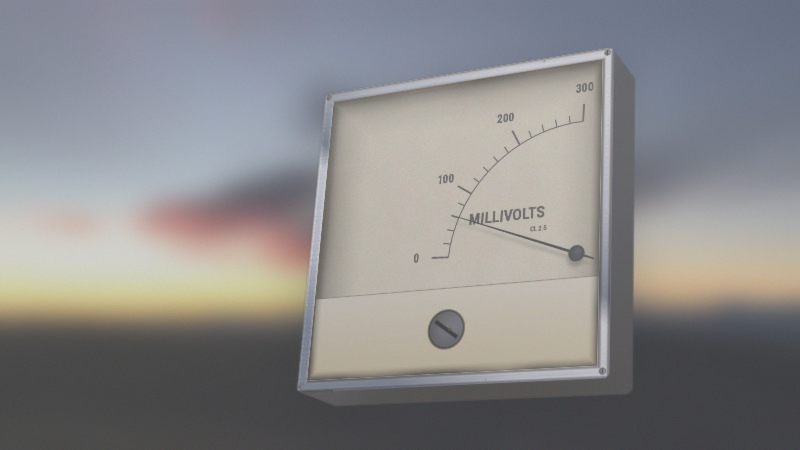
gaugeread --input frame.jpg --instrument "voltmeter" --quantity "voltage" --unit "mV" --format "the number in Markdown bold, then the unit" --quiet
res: **60** mV
